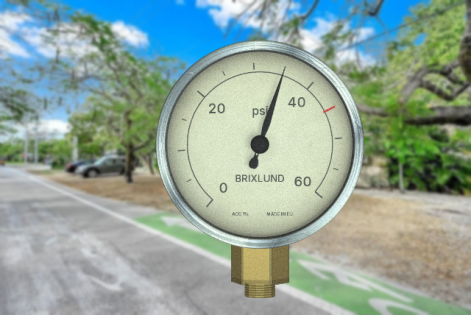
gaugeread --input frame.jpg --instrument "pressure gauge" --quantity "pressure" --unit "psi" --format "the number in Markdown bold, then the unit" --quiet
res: **35** psi
